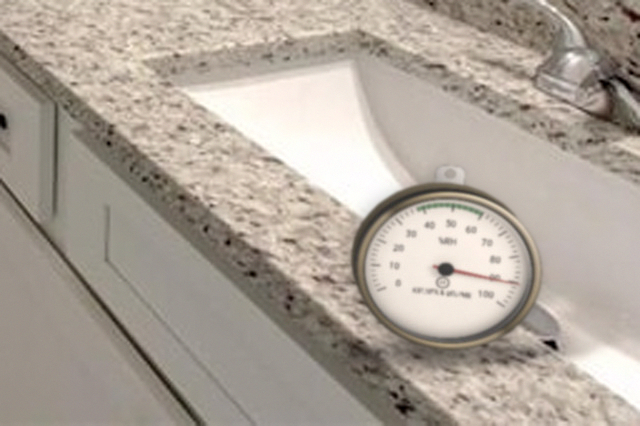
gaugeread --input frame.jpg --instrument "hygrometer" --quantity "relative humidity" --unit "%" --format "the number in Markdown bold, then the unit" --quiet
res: **90** %
